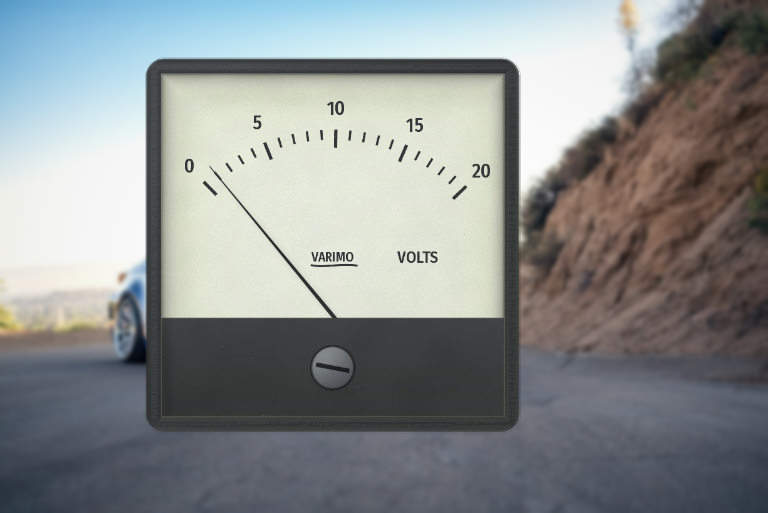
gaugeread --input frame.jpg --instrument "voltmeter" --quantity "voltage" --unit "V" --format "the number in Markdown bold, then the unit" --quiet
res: **1** V
